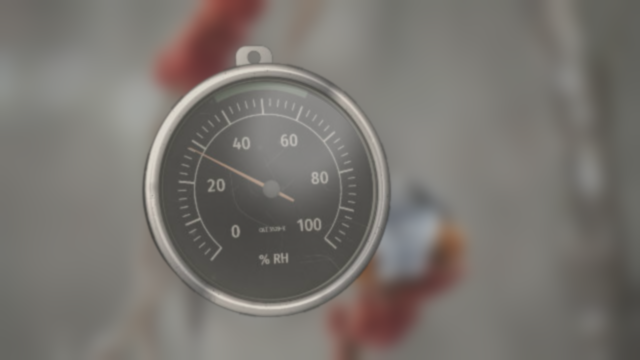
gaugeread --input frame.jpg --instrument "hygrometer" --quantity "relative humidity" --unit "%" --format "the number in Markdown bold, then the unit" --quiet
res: **28** %
